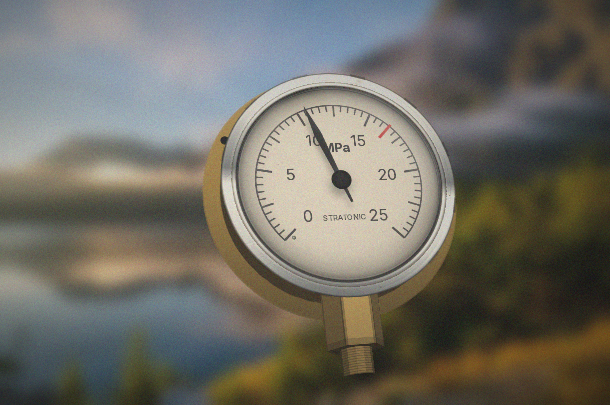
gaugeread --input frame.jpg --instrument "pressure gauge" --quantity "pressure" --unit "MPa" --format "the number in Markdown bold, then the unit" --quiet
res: **10.5** MPa
